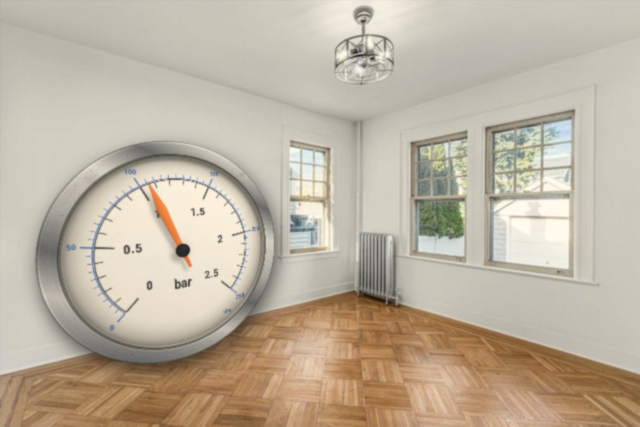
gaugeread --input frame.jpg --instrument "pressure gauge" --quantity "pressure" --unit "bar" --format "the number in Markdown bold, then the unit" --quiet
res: **1.05** bar
